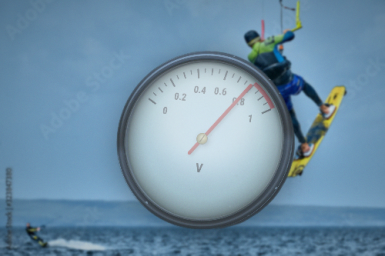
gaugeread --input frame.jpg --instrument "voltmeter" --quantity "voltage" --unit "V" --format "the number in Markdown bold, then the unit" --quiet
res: **0.8** V
